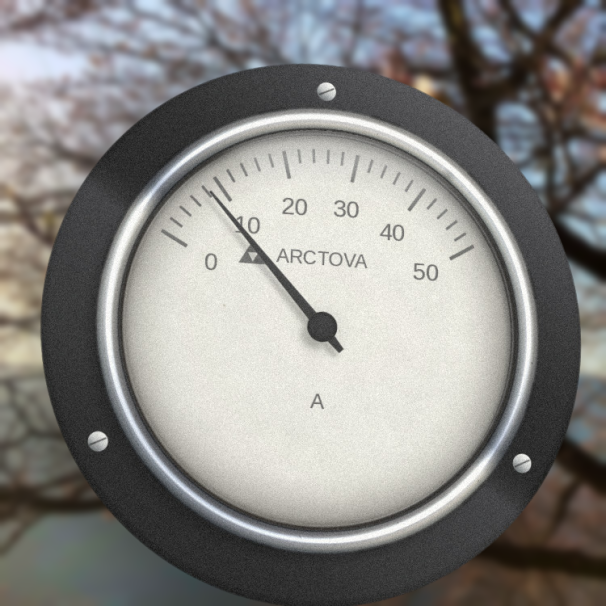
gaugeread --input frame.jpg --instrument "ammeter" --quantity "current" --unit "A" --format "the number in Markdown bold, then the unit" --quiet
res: **8** A
